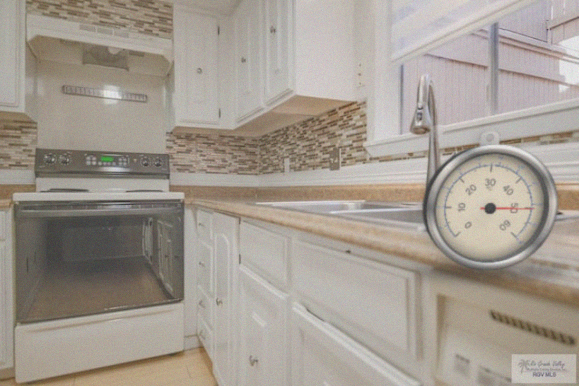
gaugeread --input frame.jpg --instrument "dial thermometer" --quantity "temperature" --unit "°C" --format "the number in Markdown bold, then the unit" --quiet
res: **50** °C
